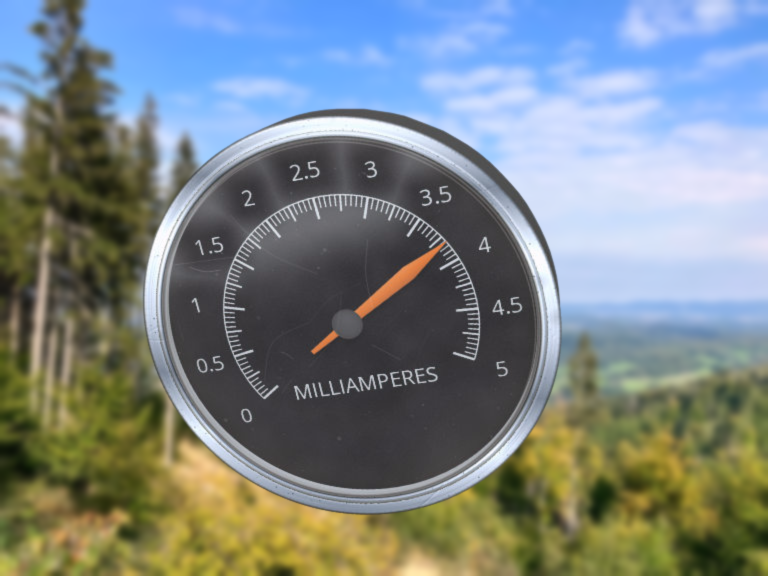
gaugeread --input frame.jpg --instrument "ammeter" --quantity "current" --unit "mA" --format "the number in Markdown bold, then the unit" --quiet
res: **3.8** mA
